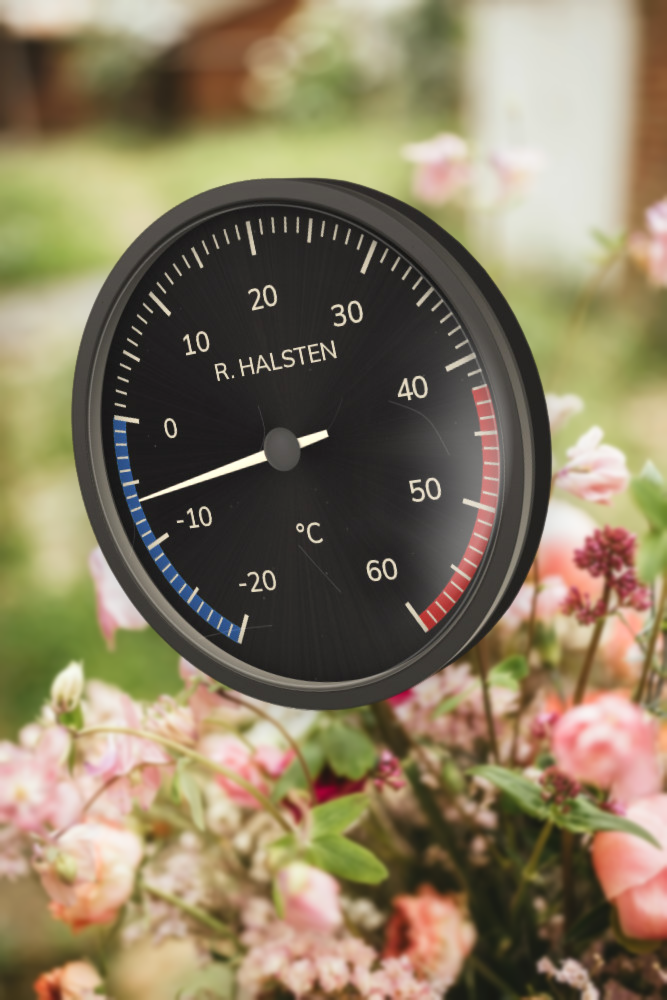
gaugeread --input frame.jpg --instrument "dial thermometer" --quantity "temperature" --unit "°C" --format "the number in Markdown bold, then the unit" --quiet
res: **-6.5** °C
